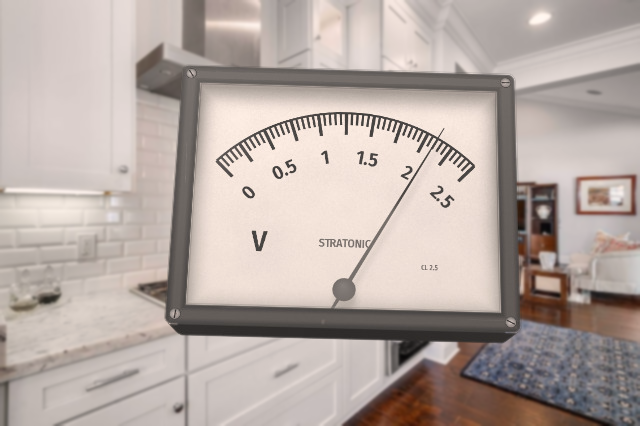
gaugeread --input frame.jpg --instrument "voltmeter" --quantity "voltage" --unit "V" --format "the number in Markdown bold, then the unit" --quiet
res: **2.1** V
